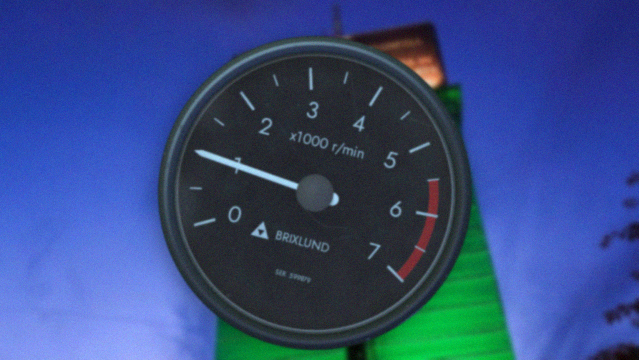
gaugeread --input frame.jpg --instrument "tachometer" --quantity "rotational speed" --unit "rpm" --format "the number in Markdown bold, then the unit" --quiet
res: **1000** rpm
